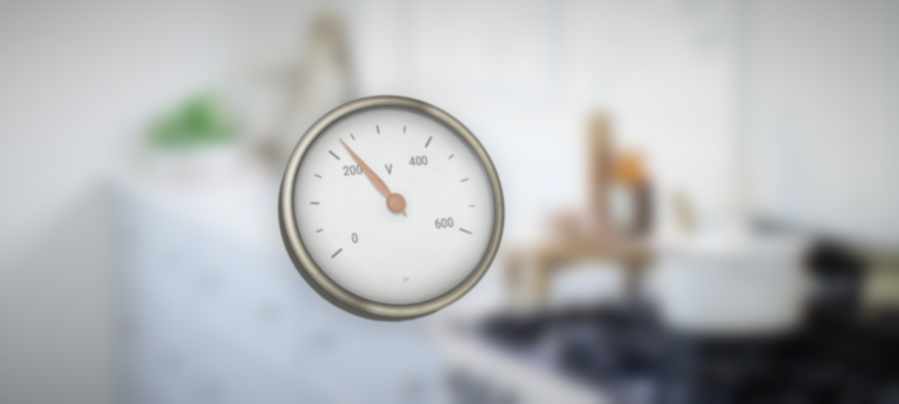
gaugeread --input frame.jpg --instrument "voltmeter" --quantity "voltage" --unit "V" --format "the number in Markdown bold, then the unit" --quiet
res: **225** V
